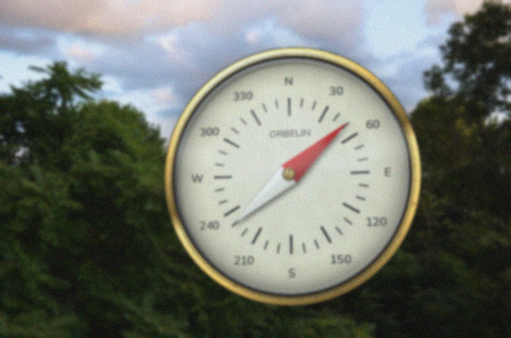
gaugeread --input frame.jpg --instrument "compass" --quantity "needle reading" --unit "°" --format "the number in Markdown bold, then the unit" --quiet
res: **50** °
